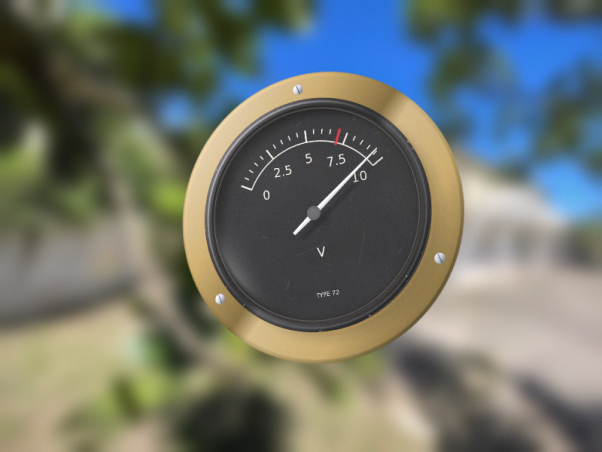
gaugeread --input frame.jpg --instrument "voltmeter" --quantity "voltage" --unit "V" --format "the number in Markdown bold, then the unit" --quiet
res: **9.5** V
